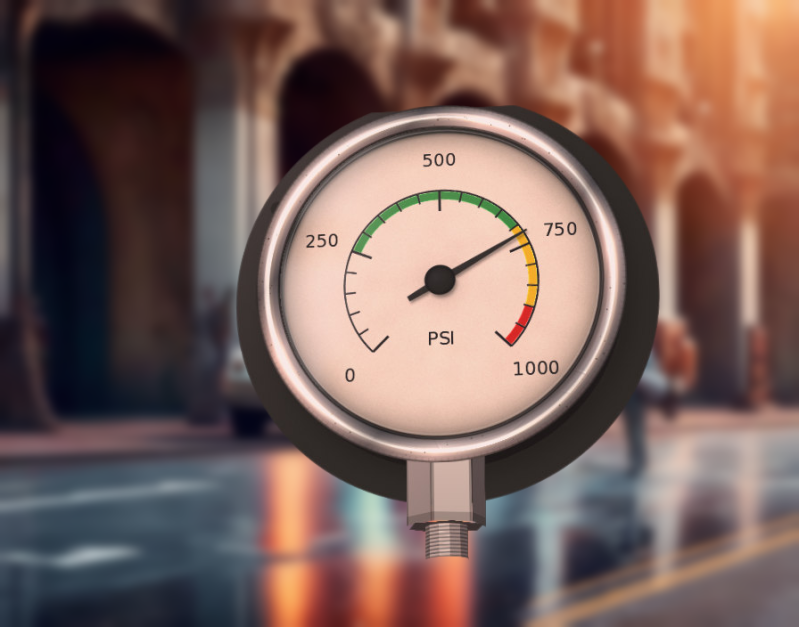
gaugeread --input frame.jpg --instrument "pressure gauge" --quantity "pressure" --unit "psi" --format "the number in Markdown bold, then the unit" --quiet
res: **725** psi
